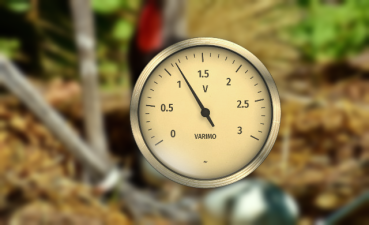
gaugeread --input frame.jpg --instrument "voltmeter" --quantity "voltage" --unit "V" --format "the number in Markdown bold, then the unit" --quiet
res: **1.15** V
